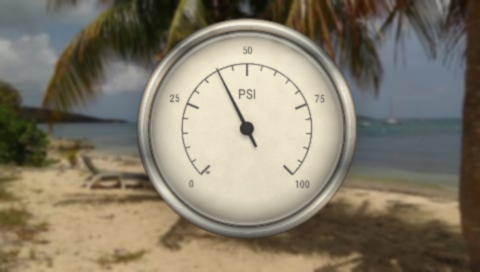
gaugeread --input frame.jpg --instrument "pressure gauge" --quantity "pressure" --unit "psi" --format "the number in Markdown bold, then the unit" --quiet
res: **40** psi
